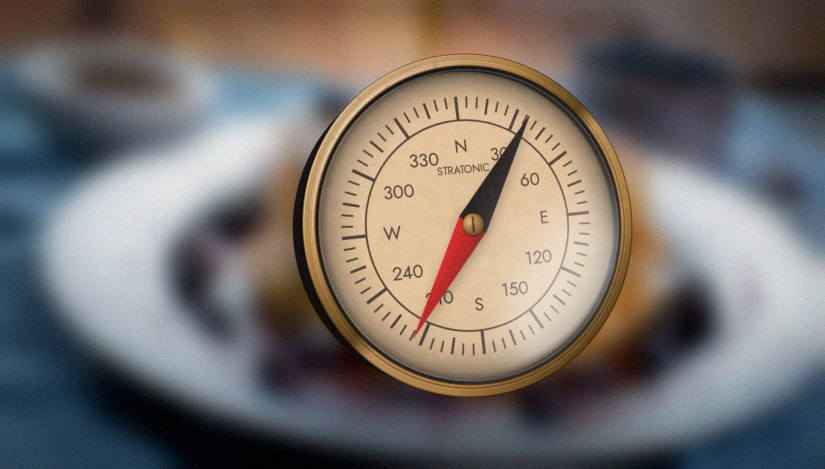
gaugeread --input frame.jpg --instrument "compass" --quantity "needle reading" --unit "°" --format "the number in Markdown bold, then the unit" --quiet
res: **215** °
